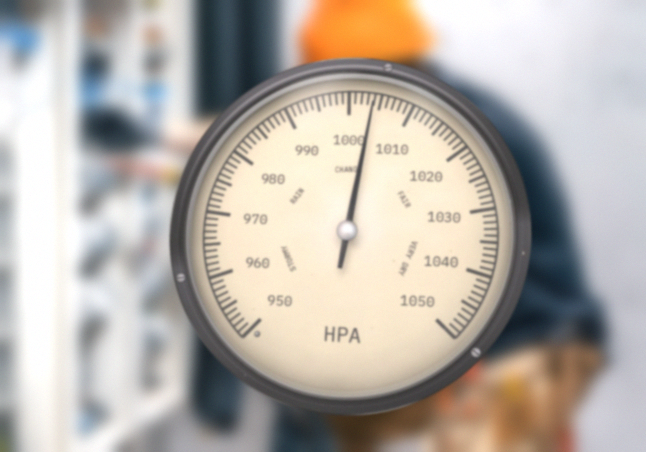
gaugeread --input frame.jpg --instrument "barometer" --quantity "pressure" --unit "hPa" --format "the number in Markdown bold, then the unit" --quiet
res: **1004** hPa
